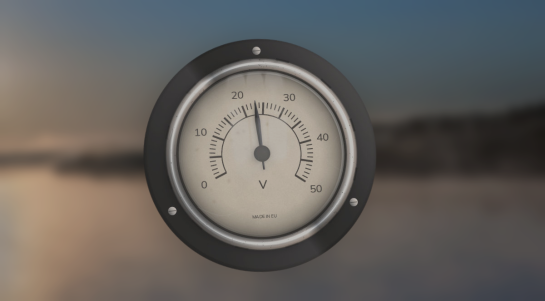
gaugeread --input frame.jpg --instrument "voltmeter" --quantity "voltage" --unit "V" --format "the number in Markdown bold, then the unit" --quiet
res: **23** V
